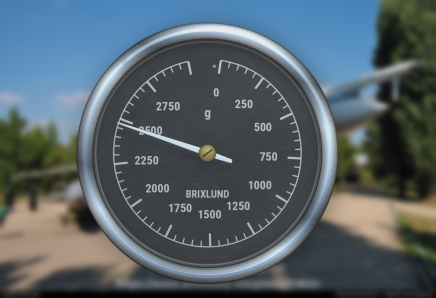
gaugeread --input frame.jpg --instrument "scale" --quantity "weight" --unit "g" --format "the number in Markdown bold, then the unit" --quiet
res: **2475** g
